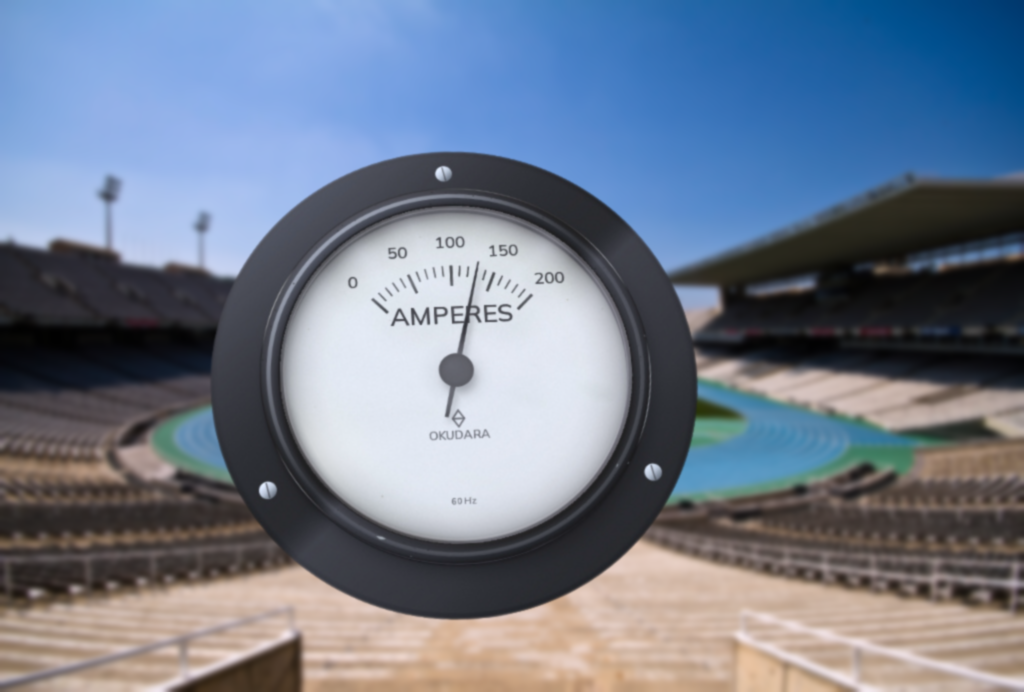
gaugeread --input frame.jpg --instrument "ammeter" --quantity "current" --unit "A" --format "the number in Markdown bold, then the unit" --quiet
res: **130** A
